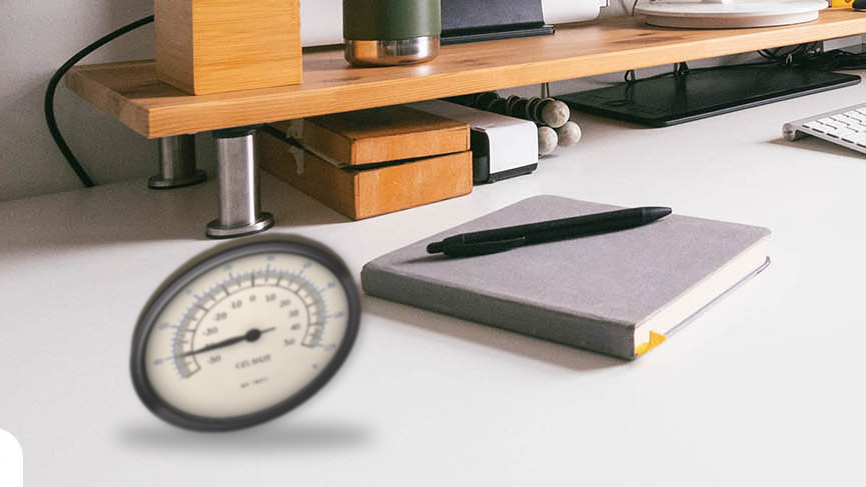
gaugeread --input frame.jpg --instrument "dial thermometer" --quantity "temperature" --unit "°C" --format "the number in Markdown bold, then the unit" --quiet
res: **-40** °C
